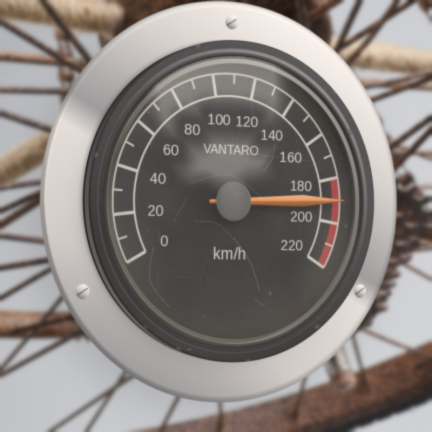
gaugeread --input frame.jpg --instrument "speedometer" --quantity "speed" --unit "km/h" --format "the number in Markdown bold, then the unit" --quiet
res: **190** km/h
